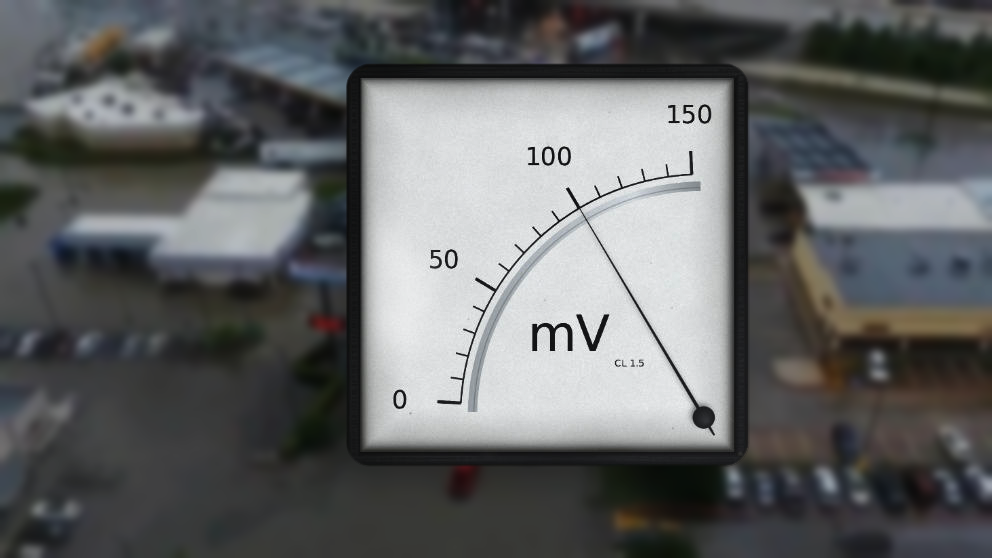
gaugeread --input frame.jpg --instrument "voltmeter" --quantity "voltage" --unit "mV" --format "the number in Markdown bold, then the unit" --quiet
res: **100** mV
